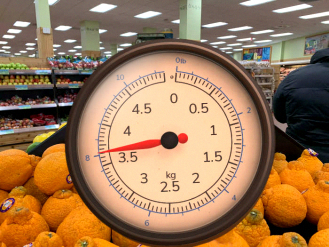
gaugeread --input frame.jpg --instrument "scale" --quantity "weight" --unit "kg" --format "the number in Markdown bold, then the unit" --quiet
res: **3.65** kg
